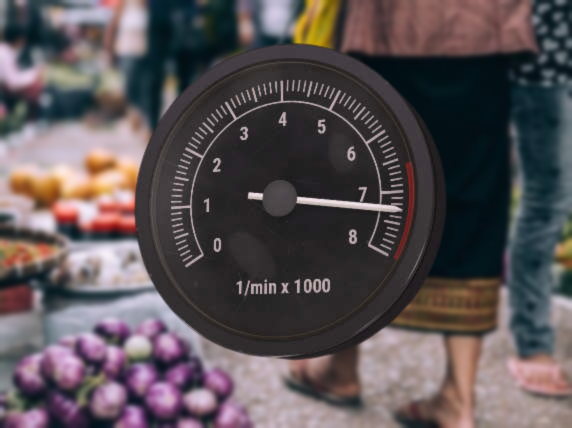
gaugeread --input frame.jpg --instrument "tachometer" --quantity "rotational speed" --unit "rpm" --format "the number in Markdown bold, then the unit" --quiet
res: **7300** rpm
